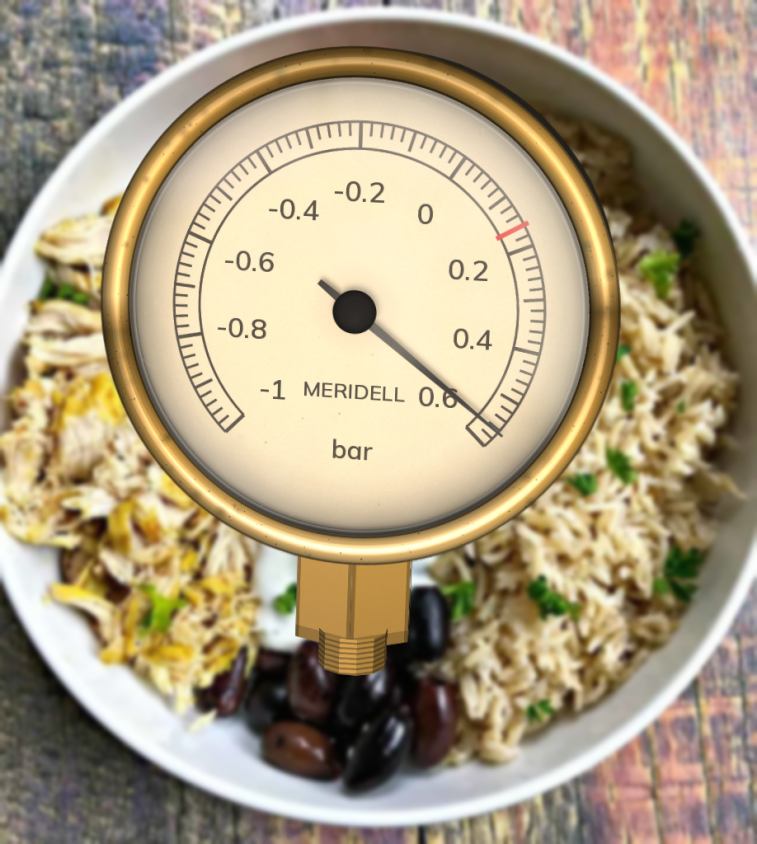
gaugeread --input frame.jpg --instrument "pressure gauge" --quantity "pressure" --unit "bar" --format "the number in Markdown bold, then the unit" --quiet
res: **0.56** bar
